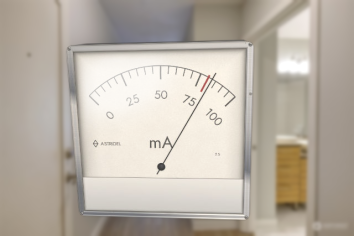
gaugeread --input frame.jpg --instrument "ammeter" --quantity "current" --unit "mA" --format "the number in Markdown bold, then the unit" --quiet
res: **82.5** mA
